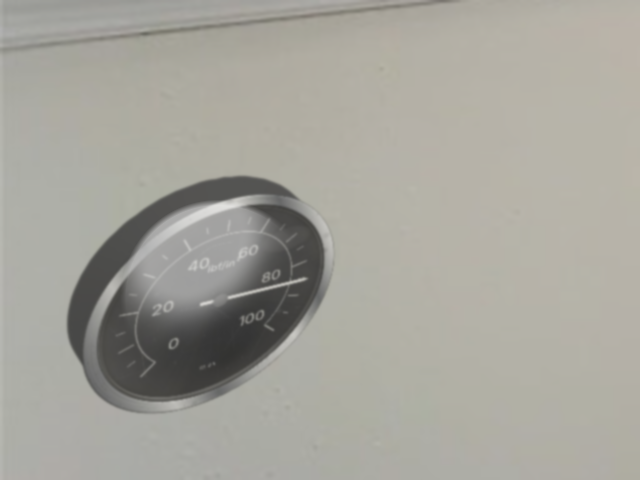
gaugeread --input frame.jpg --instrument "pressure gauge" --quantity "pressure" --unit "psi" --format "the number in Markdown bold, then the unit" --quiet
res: **85** psi
